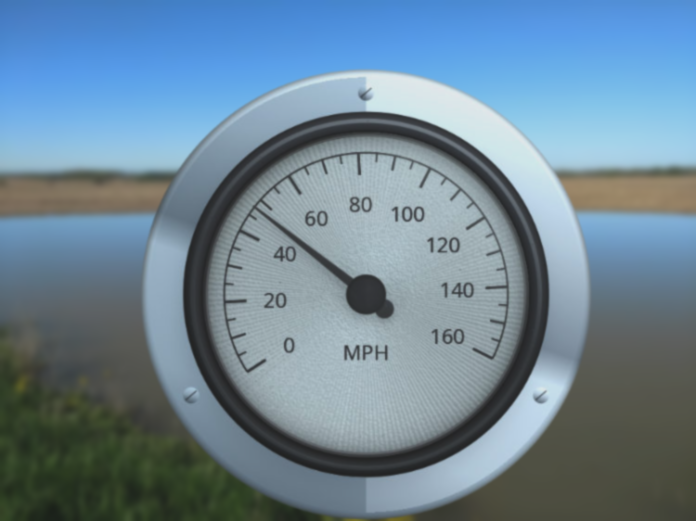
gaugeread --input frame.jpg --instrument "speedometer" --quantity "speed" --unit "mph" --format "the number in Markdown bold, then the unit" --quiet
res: **47.5** mph
